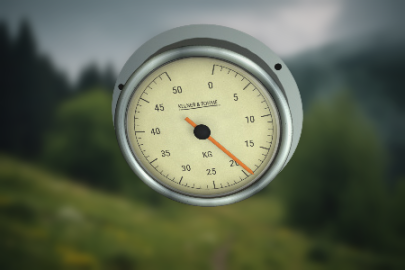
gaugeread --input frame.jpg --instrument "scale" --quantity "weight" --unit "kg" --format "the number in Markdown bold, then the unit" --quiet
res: **19** kg
